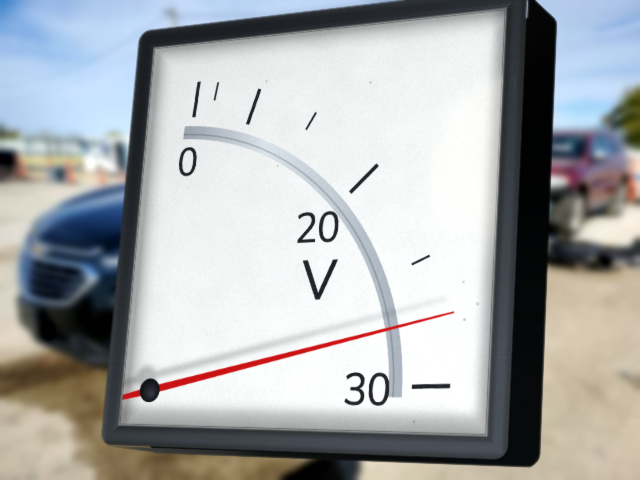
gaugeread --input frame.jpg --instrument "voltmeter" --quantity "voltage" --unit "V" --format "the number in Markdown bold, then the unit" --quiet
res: **27.5** V
